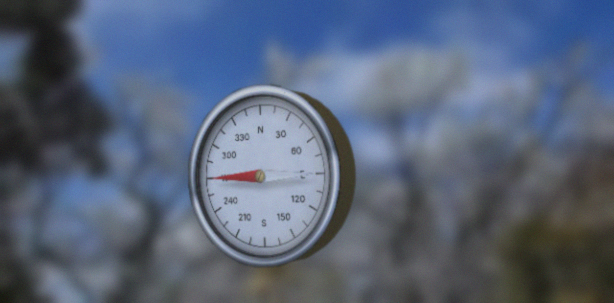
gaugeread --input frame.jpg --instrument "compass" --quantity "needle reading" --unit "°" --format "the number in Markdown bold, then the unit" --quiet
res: **270** °
